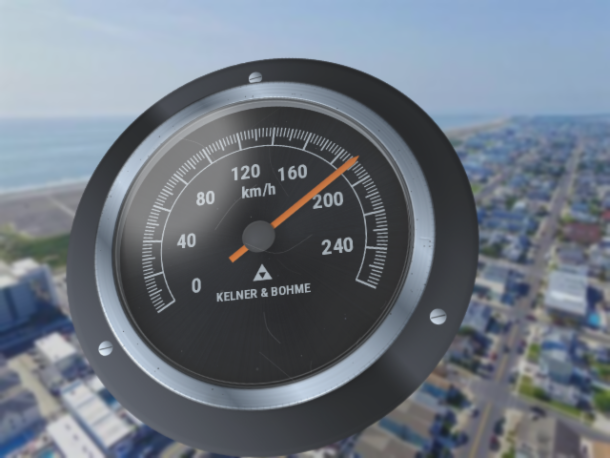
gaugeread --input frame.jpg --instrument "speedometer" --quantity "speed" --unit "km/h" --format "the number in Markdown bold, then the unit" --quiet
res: **190** km/h
